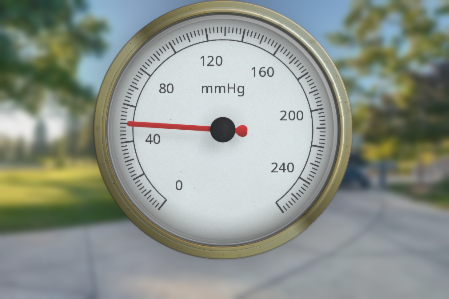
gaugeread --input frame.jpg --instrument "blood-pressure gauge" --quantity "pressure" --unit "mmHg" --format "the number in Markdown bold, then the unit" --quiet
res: **50** mmHg
